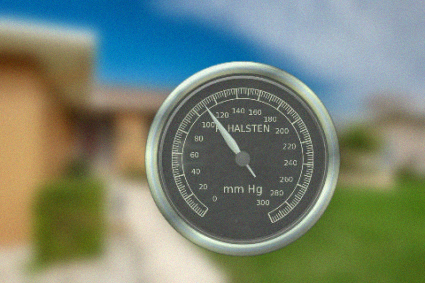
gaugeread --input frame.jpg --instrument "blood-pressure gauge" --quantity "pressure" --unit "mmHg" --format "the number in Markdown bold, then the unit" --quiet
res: **110** mmHg
